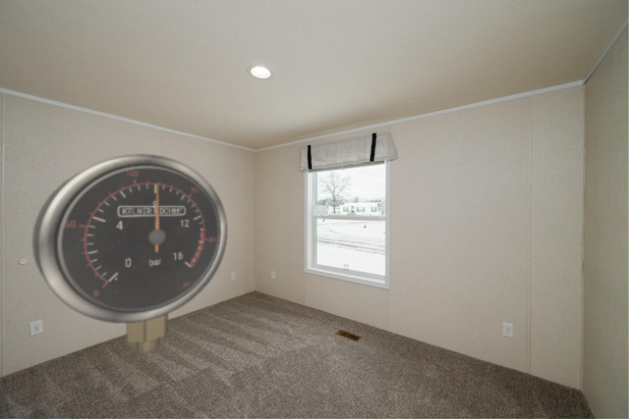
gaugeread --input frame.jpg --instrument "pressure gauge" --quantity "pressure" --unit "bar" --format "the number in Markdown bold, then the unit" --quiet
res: **8** bar
